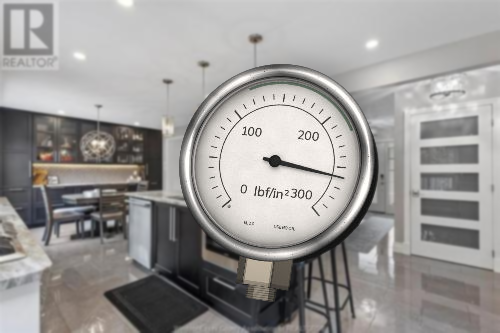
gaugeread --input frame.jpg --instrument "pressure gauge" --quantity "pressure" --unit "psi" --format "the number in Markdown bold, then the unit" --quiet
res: **260** psi
